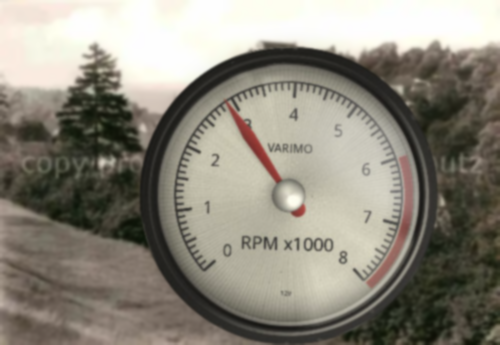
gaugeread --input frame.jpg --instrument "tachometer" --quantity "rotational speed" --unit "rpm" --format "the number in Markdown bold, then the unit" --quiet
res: **2900** rpm
